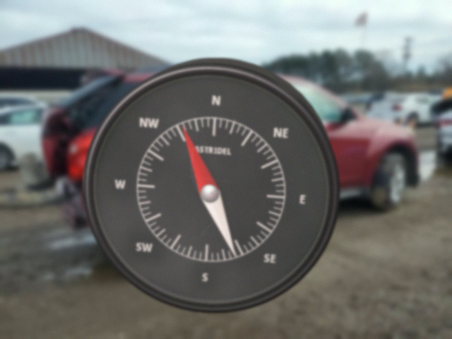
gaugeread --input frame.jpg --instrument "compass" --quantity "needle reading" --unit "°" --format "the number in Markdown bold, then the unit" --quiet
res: **335** °
